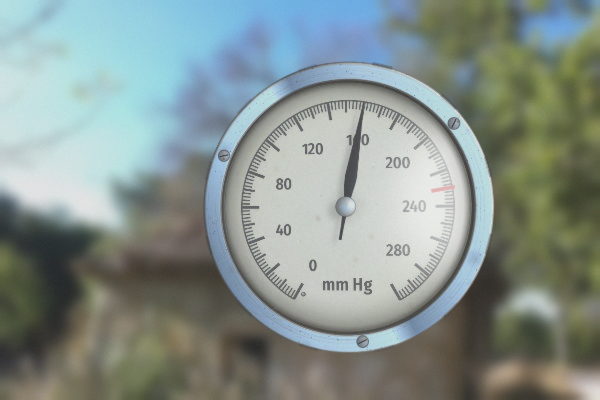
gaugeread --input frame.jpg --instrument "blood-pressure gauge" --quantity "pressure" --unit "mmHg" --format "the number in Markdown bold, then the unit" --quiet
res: **160** mmHg
